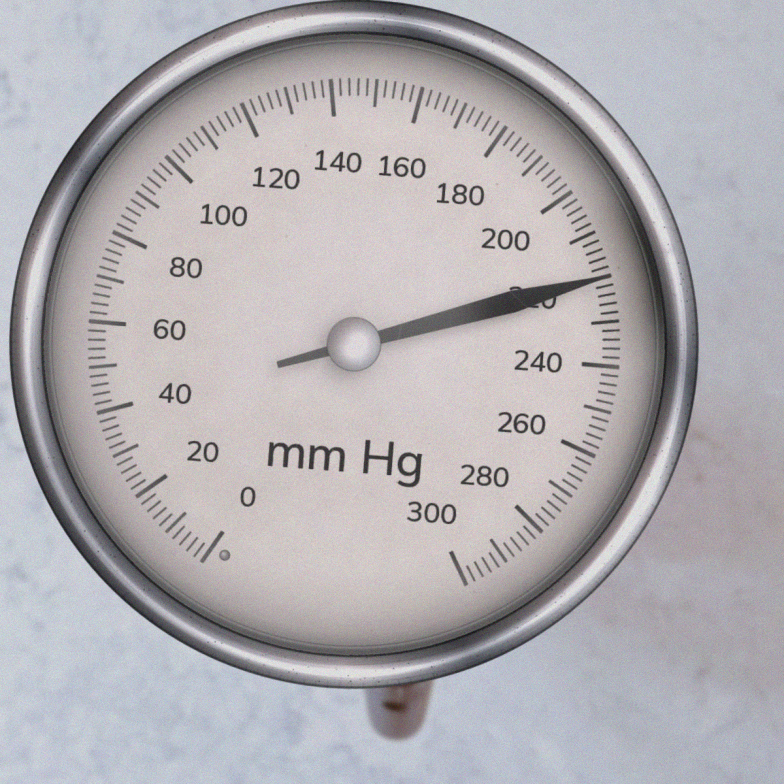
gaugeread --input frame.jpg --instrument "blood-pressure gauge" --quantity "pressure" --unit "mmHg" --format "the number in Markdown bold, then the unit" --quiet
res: **220** mmHg
